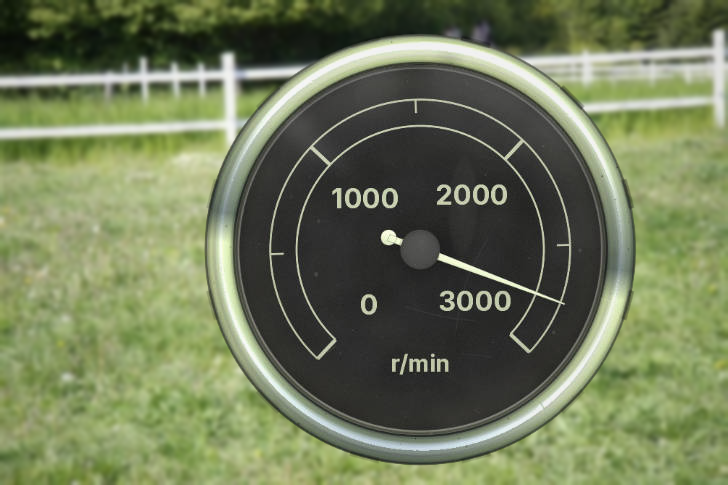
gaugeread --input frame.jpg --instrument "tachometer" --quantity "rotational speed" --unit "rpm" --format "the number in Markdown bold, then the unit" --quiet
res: **2750** rpm
